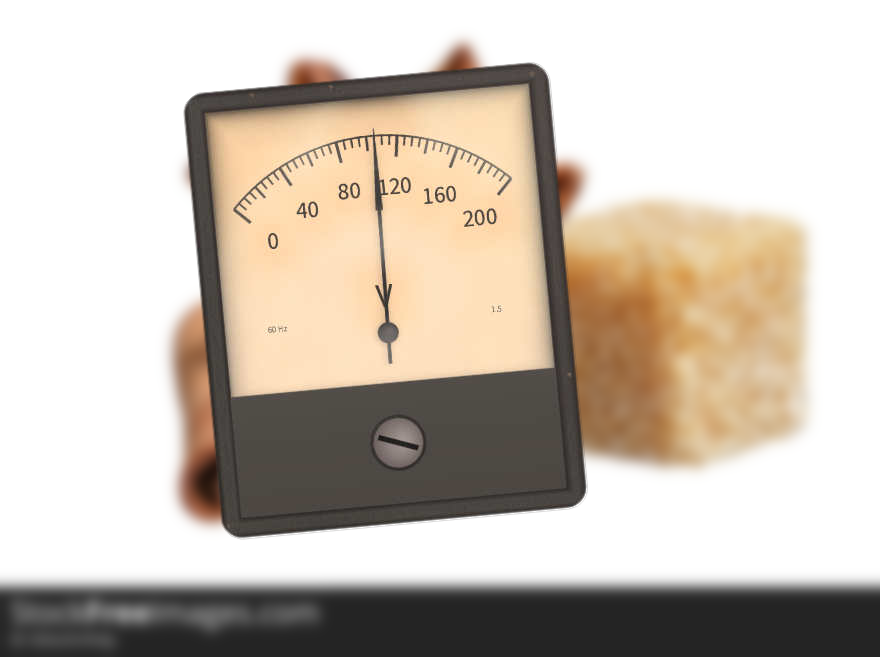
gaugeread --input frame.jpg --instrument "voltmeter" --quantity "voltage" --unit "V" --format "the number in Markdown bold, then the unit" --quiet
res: **105** V
